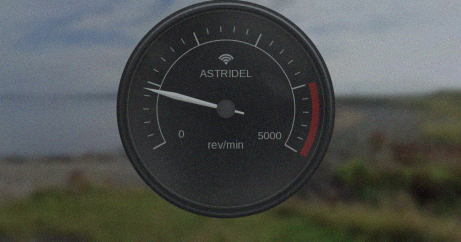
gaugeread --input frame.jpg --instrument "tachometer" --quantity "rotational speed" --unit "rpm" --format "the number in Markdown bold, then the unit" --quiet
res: **900** rpm
